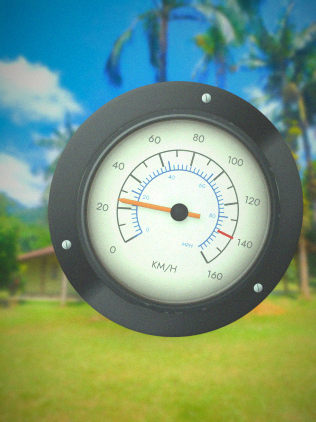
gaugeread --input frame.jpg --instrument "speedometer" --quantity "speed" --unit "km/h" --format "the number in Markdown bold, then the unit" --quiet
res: **25** km/h
